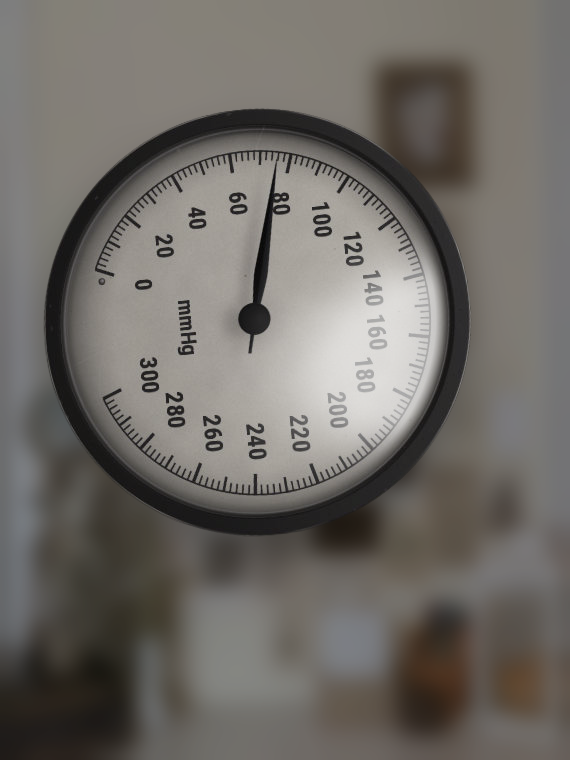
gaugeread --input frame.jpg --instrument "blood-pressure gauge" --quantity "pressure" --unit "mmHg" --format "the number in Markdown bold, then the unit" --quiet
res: **76** mmHg
